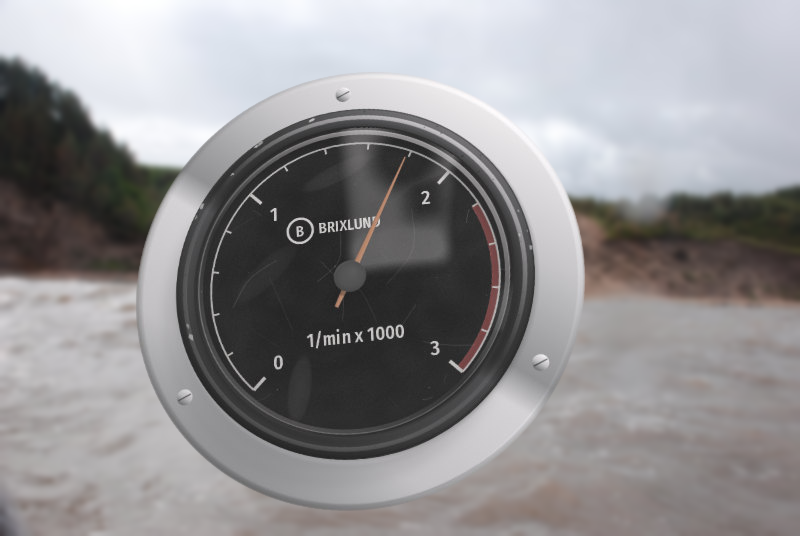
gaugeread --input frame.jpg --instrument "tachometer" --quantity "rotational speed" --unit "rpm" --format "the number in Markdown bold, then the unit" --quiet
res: **1800** rpm
